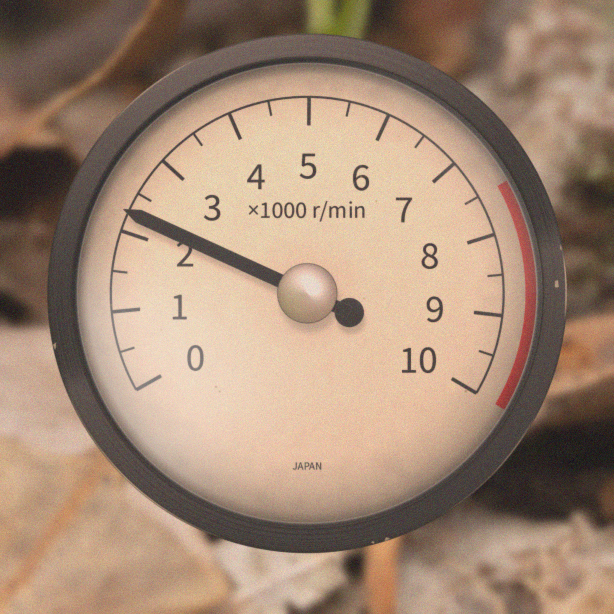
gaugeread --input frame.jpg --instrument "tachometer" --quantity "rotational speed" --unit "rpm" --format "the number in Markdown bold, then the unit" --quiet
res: **2250** rpm
